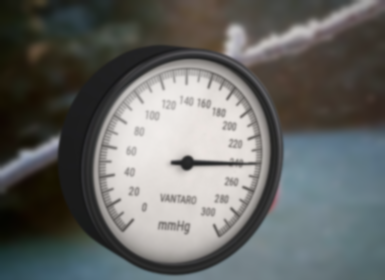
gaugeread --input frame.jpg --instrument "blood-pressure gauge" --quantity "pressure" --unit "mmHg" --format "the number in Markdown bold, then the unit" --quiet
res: **240** mmHg
